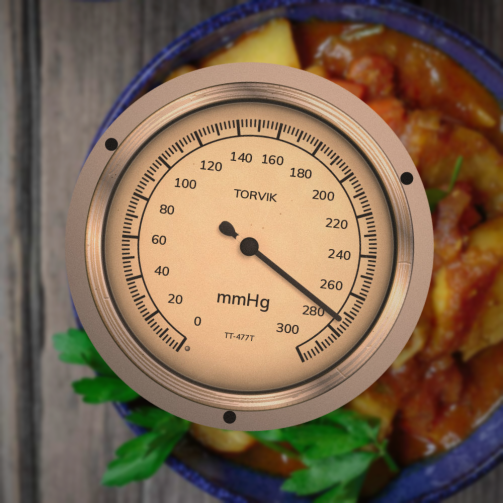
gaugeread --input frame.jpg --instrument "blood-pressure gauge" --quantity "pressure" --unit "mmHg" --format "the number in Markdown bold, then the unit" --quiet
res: **274** mmHg
